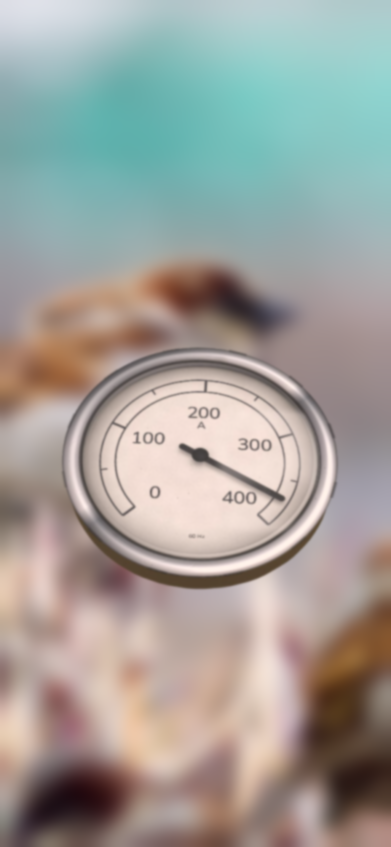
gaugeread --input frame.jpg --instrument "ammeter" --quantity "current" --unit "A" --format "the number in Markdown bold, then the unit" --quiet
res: **375** A
